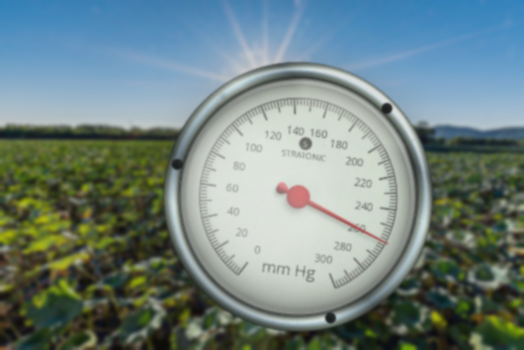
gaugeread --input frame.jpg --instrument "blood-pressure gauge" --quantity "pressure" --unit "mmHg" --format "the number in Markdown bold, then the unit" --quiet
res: **260** mmHg
